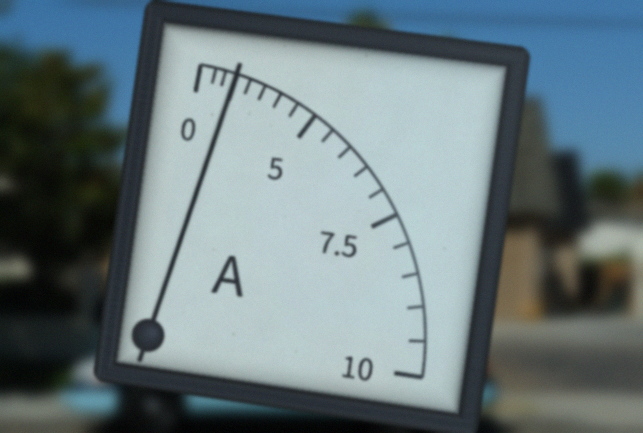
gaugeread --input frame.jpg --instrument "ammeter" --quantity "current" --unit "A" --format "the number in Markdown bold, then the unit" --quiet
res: **2.5** A
